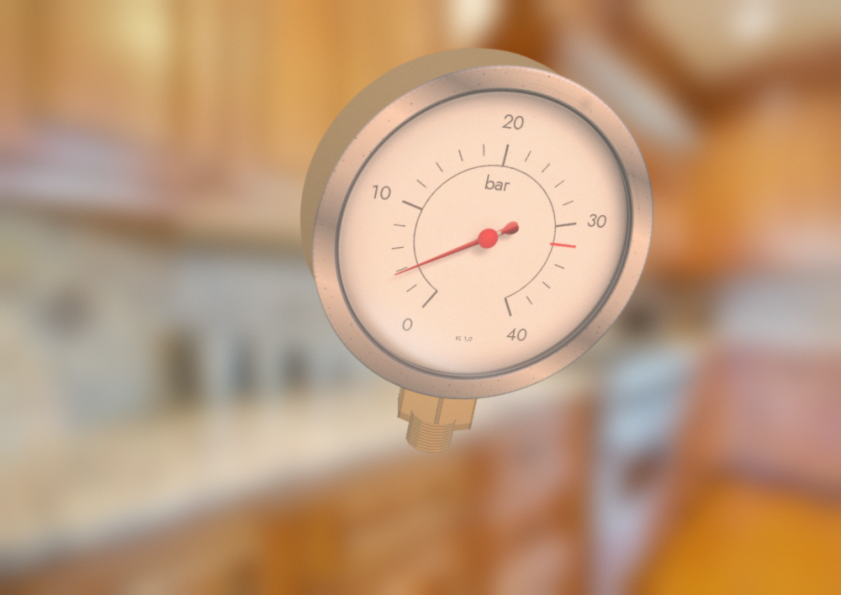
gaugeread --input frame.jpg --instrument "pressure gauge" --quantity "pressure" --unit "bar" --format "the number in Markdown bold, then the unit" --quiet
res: **4** bar
